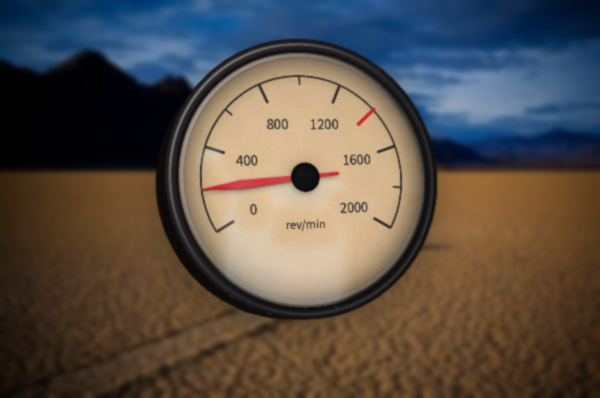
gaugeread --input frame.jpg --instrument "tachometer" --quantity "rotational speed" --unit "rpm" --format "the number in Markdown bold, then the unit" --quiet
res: **200** rpm
